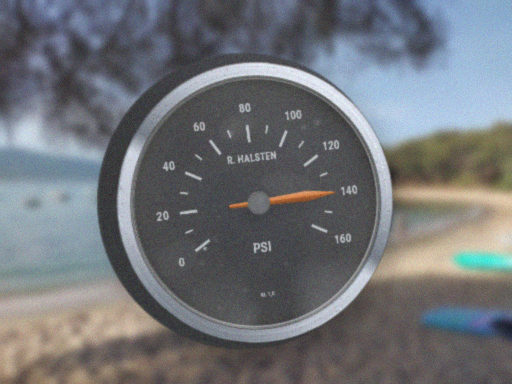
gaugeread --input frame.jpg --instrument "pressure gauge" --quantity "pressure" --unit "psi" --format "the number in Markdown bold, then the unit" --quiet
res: **140** psi
